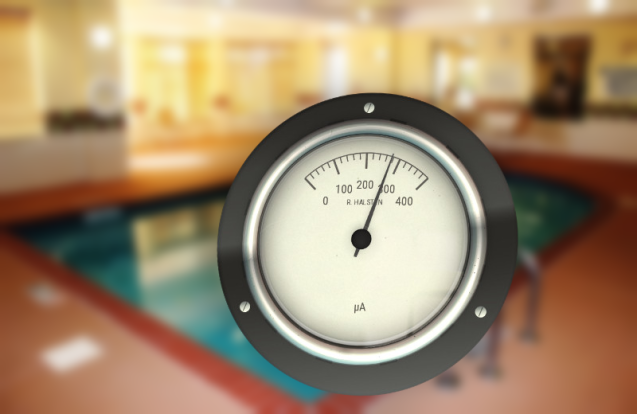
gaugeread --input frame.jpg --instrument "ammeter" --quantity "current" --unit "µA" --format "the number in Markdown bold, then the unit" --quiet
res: **280** µA
